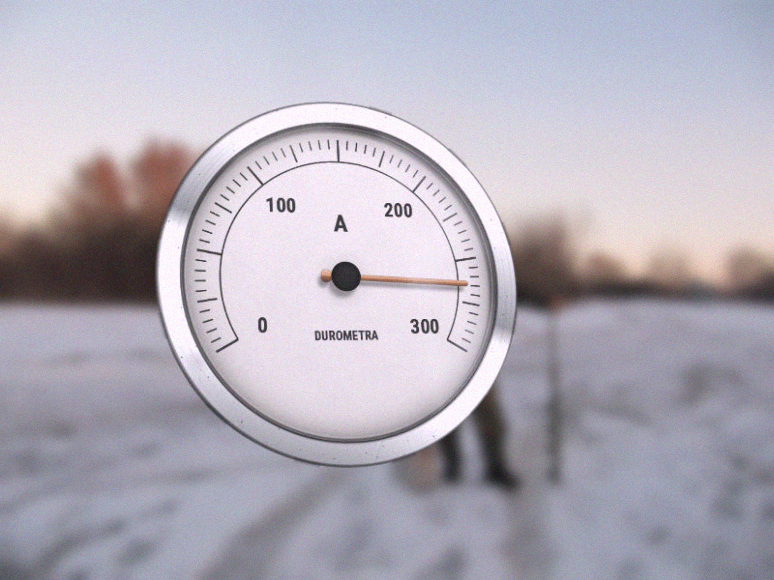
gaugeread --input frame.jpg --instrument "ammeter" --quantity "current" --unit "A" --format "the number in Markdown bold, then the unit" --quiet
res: **265** A
